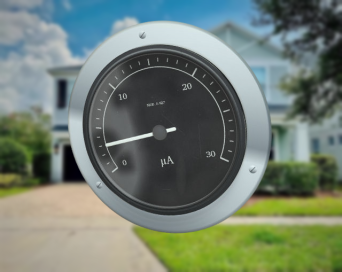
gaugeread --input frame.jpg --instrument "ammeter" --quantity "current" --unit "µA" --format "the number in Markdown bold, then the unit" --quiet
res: **3** µA
